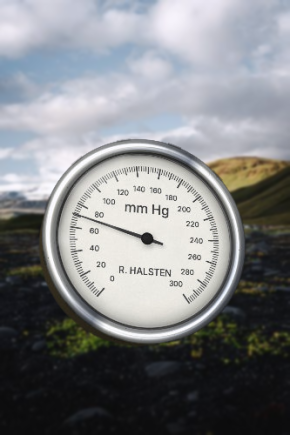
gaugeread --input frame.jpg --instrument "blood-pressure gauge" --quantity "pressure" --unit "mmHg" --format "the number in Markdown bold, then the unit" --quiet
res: **70** mmHg
